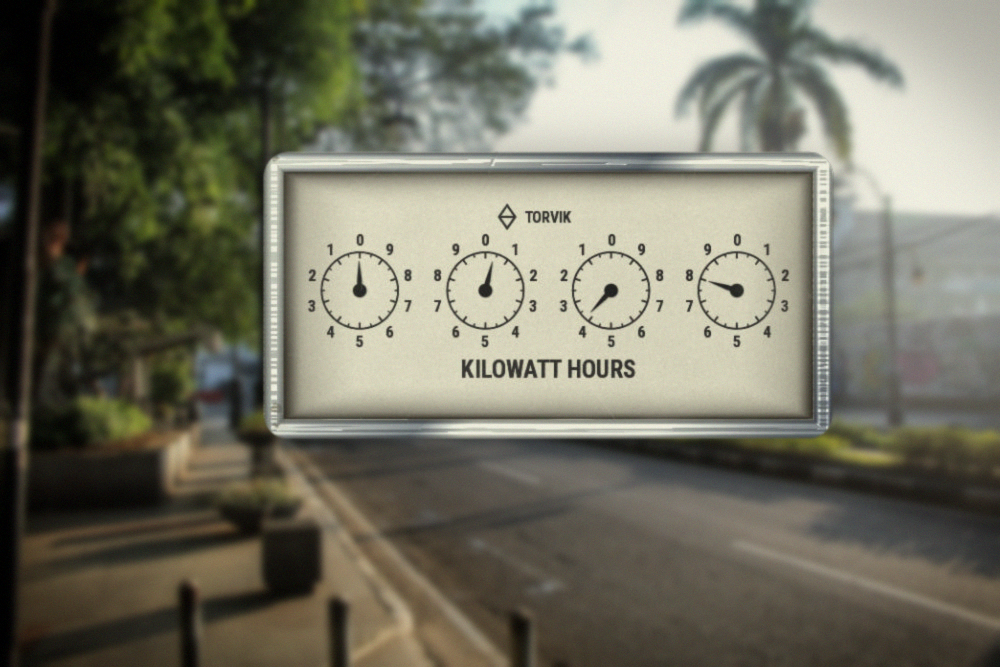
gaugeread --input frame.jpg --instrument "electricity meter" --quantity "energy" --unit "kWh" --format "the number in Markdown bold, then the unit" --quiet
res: **38** kWh
